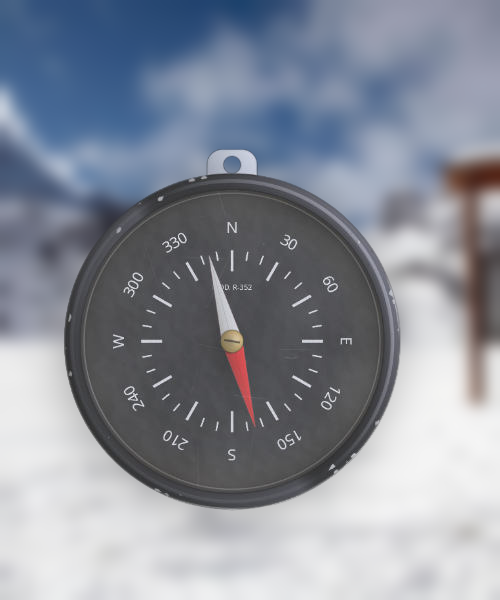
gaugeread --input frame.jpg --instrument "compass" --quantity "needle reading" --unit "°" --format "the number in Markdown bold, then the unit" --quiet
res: **165** °
